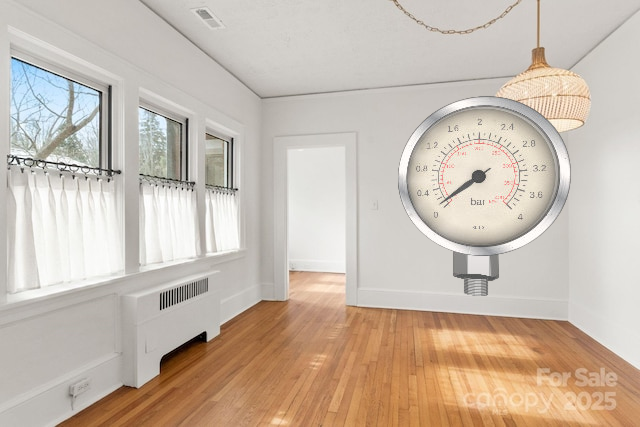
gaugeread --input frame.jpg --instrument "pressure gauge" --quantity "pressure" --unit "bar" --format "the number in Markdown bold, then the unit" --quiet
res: **0.1** bar
